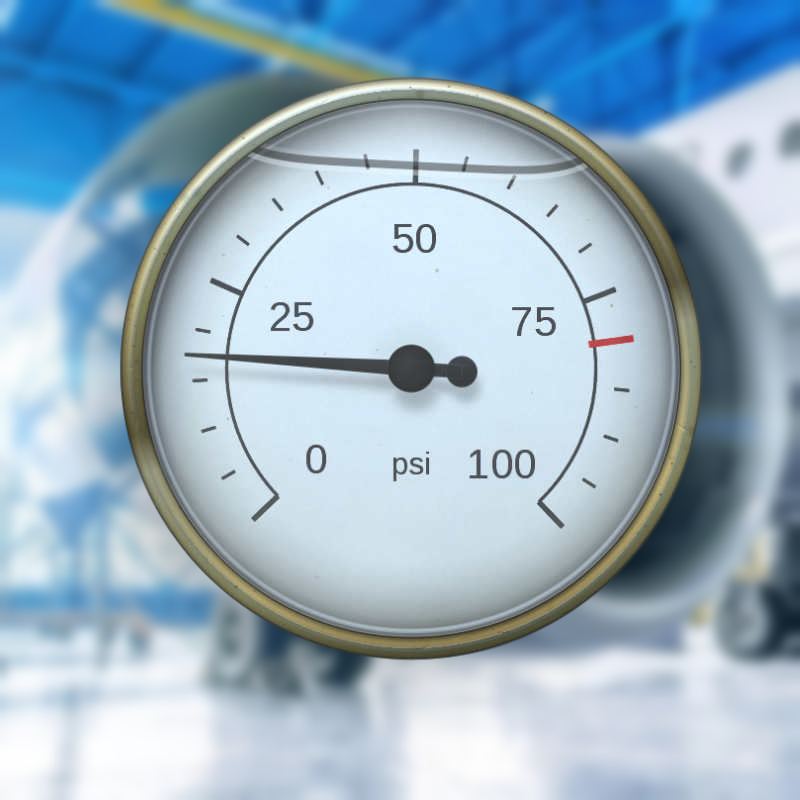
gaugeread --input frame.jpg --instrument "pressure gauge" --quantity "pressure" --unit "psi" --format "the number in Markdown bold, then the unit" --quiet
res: **17.5** psi
